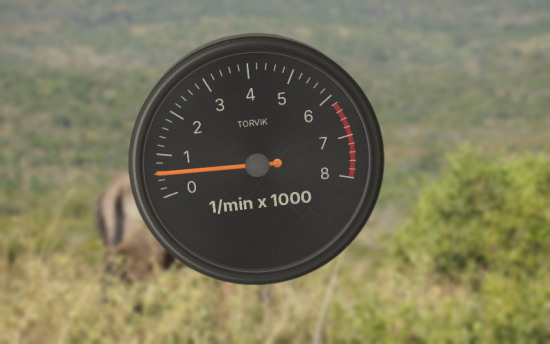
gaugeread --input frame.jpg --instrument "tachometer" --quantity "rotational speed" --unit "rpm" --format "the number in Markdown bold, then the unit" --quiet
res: **600** rpm
